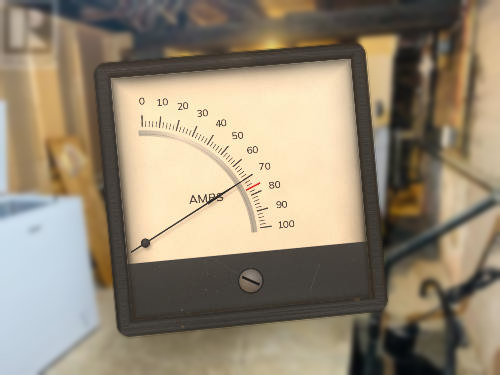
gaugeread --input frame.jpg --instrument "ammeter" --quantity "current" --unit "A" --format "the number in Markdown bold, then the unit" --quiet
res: **70** A
